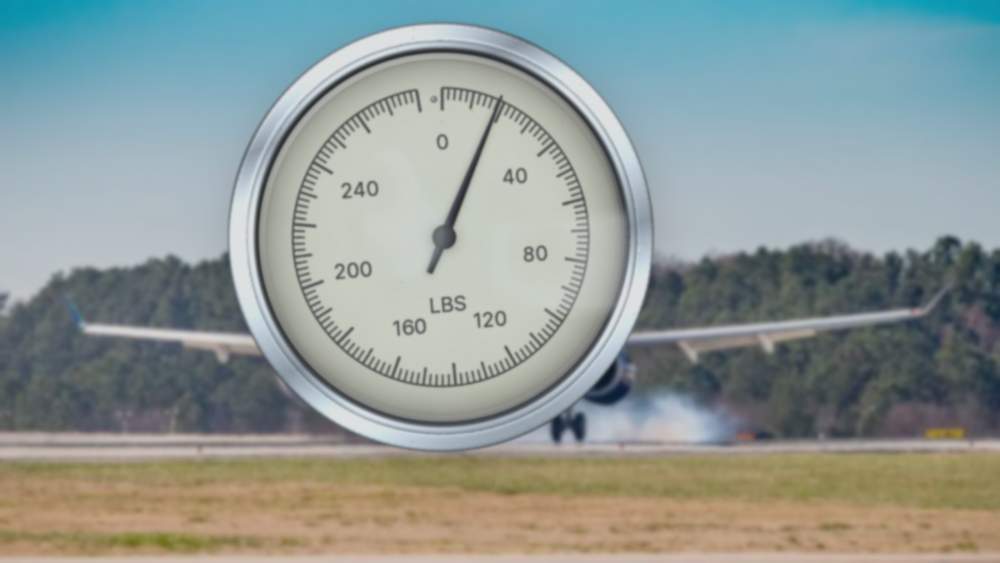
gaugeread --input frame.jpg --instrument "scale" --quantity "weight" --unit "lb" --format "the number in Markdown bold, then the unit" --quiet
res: **18** lb
